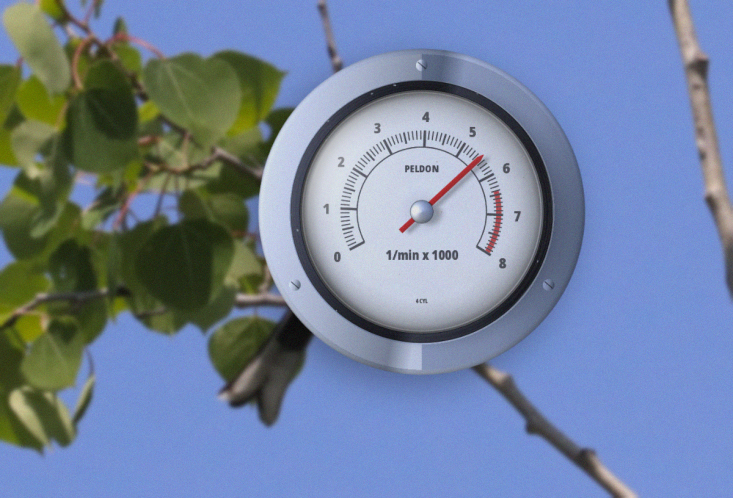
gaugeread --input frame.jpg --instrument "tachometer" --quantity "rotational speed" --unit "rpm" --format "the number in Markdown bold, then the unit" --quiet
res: **5500** rpm
